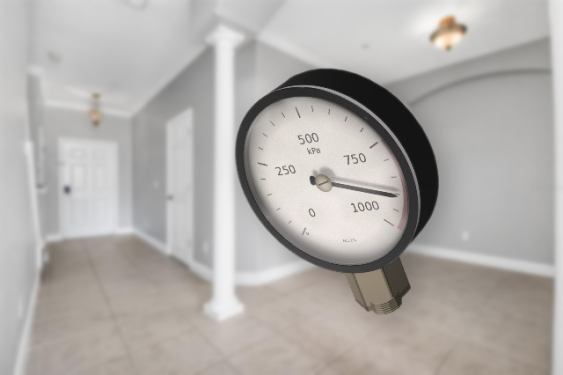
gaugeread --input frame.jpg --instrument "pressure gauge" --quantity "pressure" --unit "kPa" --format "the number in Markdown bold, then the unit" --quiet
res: **900** kPa
